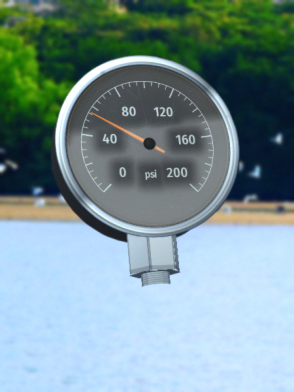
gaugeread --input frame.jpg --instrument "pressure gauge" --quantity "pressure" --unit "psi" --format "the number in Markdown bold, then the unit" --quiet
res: **55** psi
